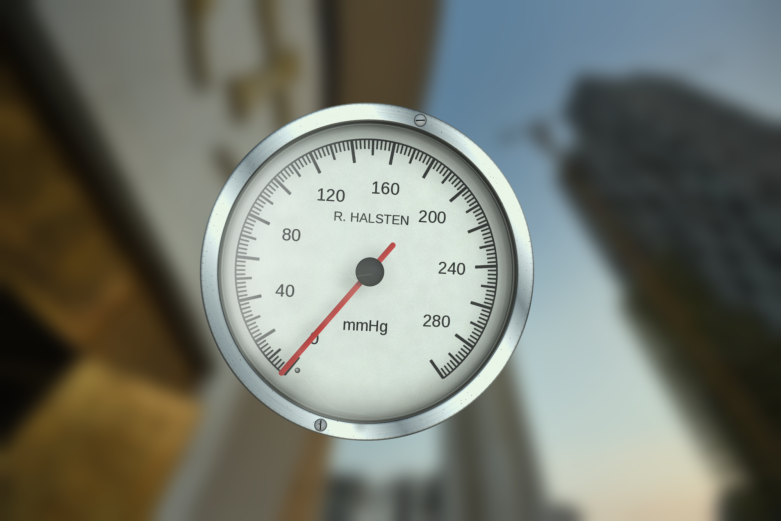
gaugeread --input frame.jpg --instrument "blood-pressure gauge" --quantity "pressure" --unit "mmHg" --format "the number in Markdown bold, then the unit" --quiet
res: **2** mmHg
